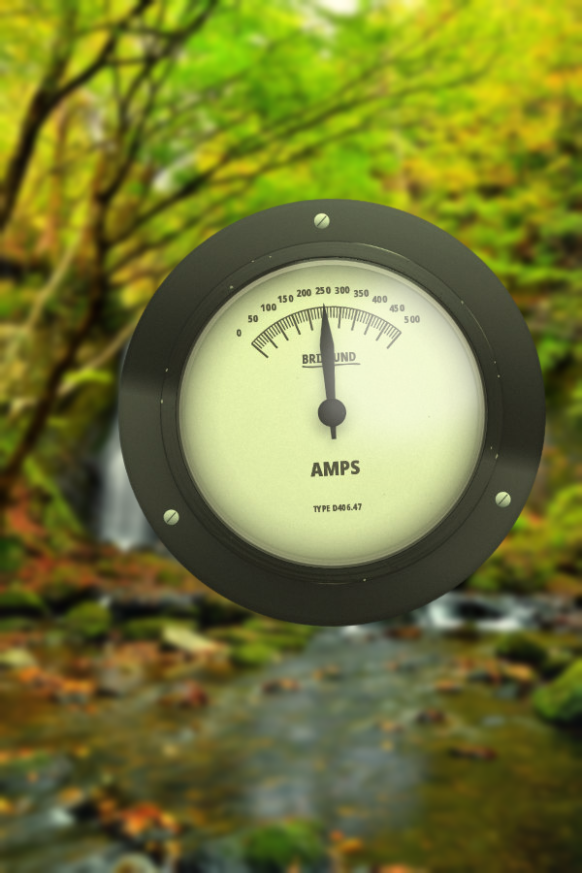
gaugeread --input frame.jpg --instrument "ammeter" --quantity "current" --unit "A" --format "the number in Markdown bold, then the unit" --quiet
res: **250** A
